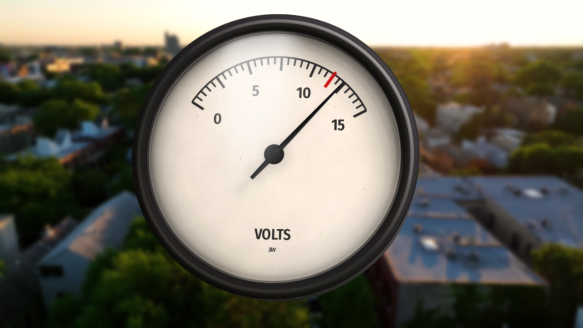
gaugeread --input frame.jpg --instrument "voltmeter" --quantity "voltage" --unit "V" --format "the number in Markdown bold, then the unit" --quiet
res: **12.5** V
